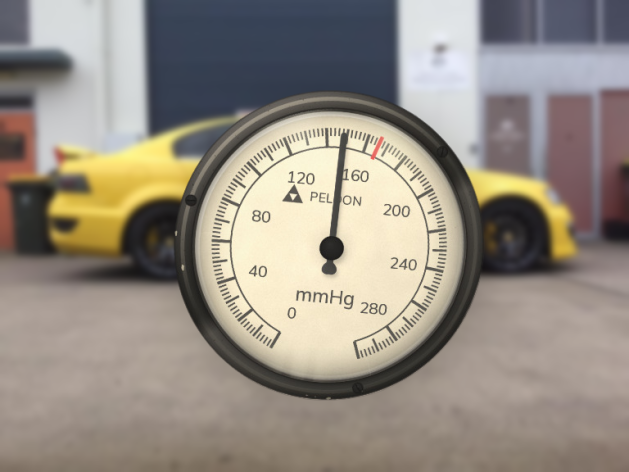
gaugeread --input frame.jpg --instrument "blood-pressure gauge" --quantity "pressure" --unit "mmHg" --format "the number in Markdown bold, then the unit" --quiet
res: **148** mmHg
